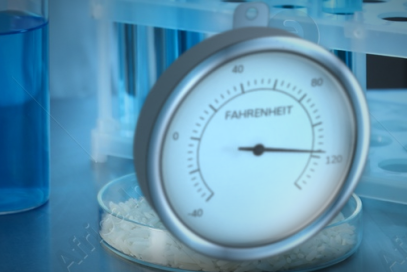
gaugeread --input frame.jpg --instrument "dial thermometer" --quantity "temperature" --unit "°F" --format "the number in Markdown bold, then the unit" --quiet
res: **116** °F
